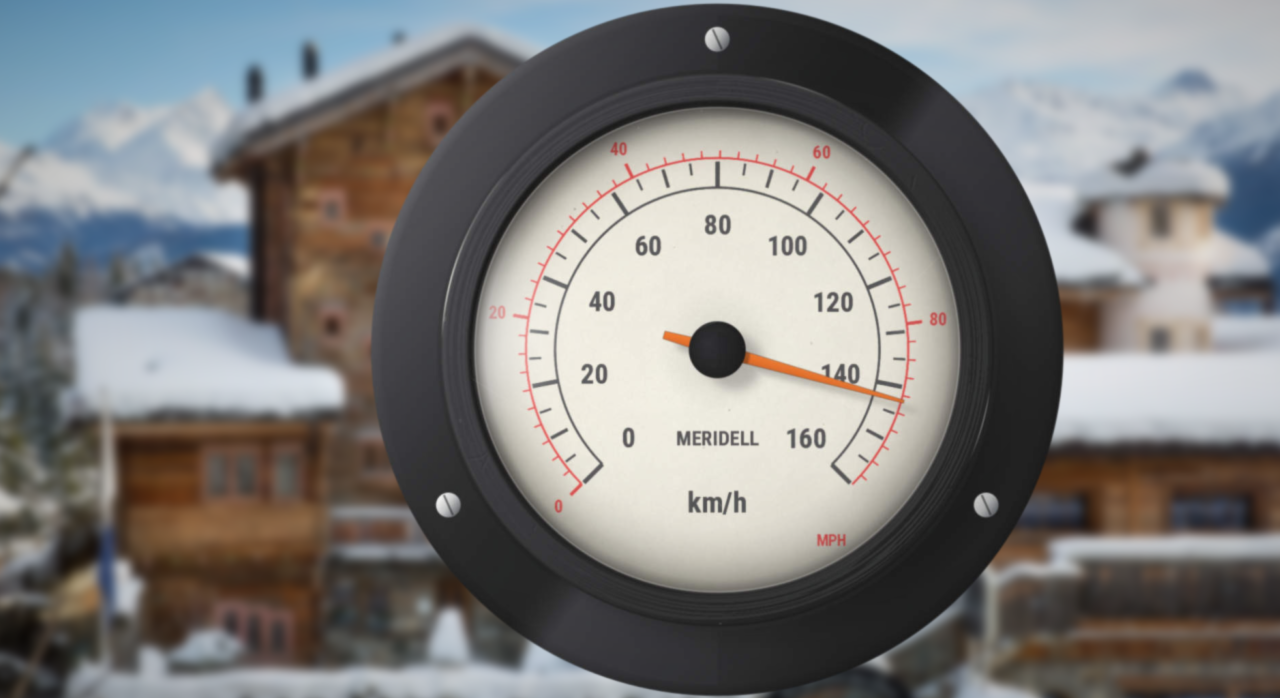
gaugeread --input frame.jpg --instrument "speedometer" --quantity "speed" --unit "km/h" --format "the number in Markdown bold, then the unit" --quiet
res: **142.5** km/h
